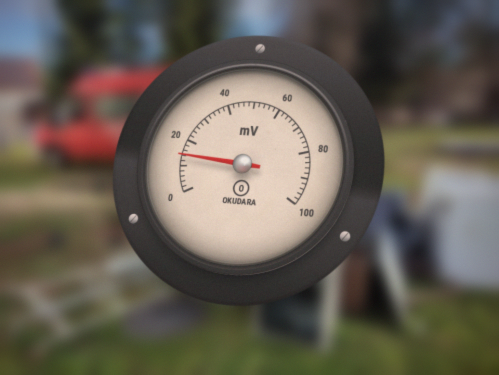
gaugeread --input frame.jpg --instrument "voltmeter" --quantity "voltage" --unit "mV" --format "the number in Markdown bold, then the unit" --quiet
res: **14** mV
